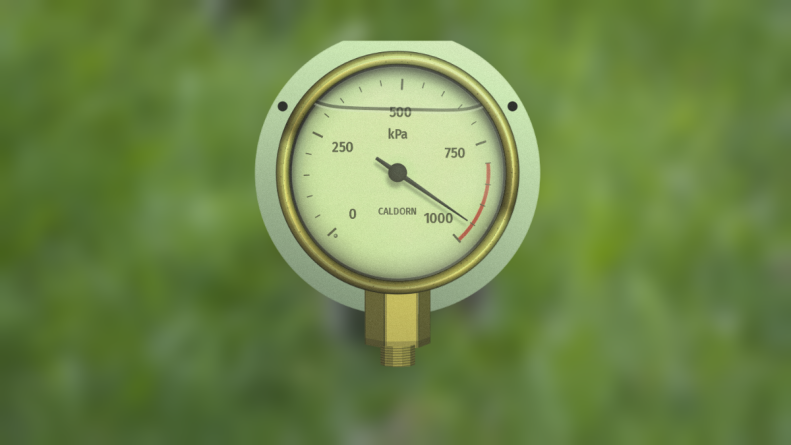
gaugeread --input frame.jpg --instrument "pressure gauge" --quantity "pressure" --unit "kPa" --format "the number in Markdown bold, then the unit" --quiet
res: **950** kPa
